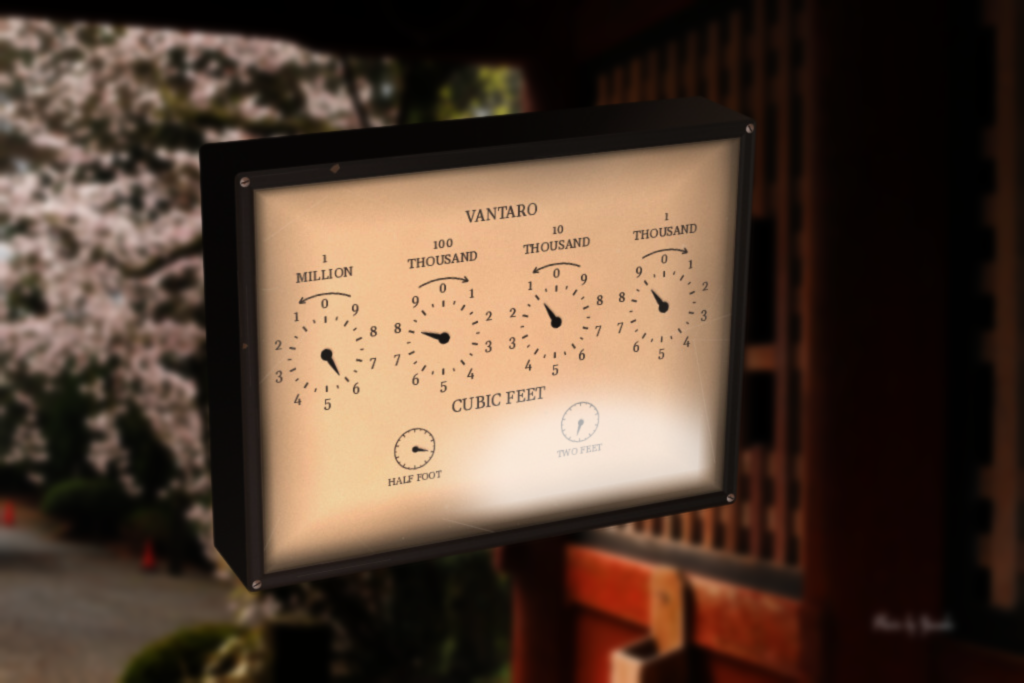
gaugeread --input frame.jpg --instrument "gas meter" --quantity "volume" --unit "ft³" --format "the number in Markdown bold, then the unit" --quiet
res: **580900** ft³
